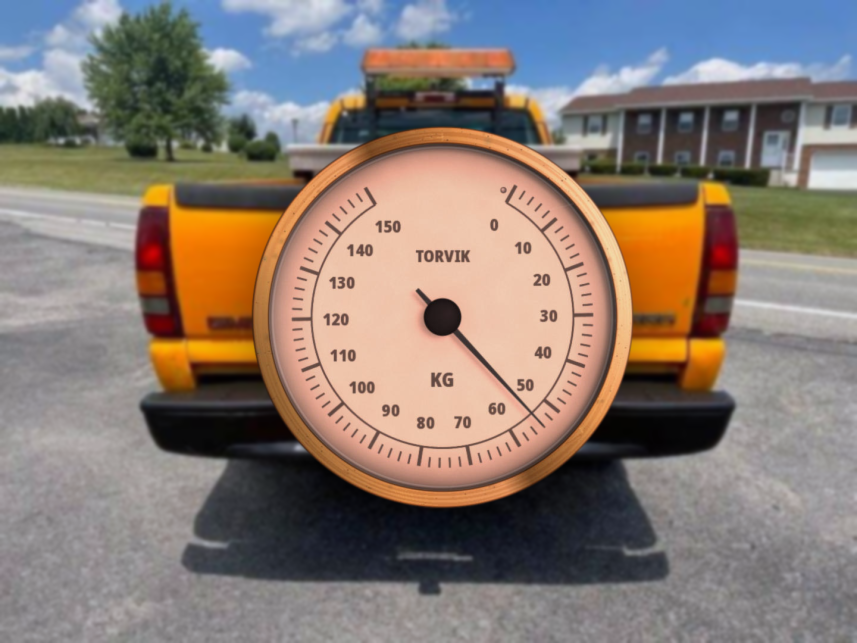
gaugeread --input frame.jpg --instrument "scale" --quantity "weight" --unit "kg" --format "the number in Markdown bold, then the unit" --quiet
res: **54** kg
